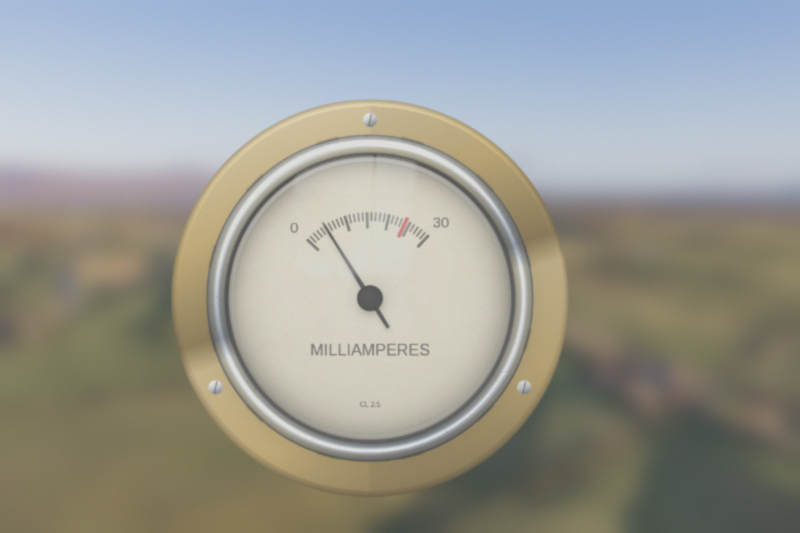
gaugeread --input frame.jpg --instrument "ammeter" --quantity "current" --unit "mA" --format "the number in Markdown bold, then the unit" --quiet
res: **5** mA
